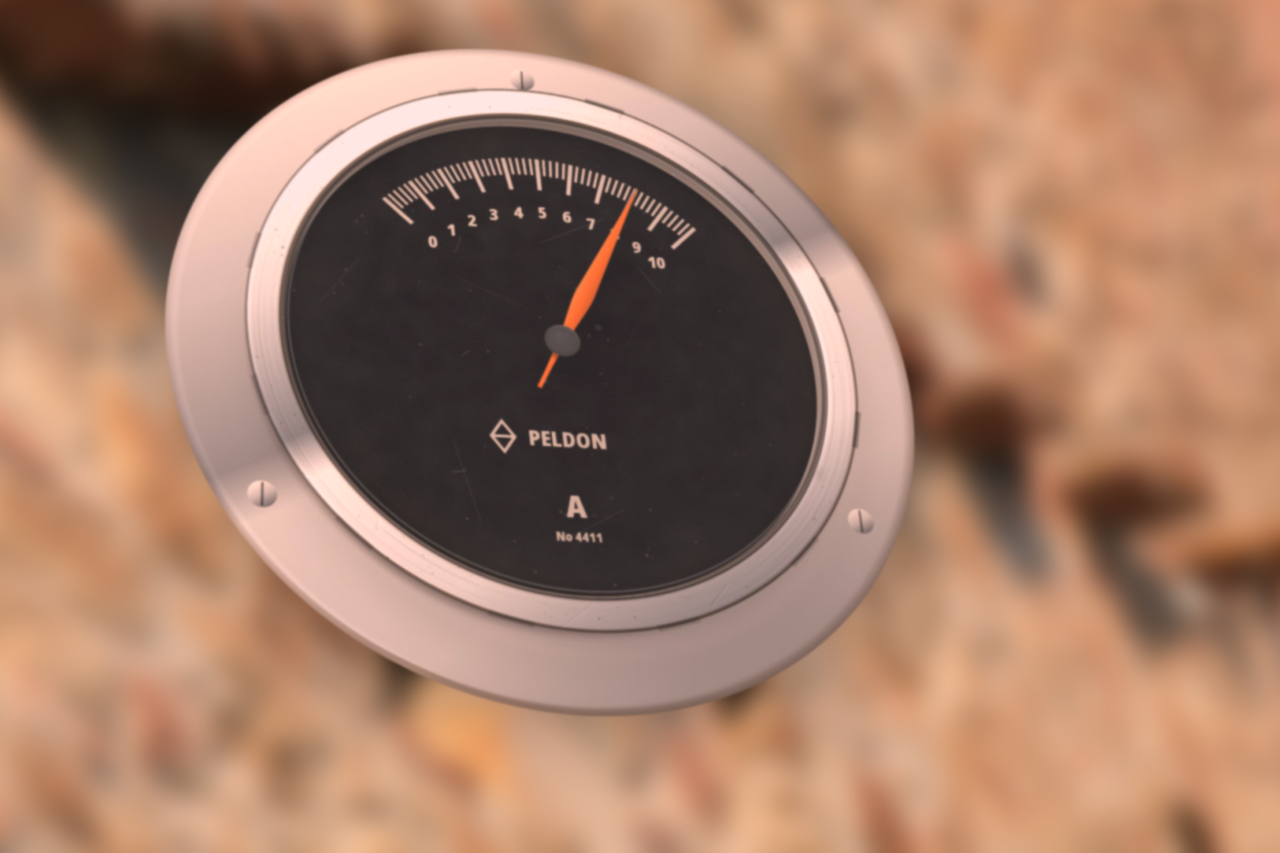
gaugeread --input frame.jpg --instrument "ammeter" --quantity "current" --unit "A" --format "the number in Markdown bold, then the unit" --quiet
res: **8** A
